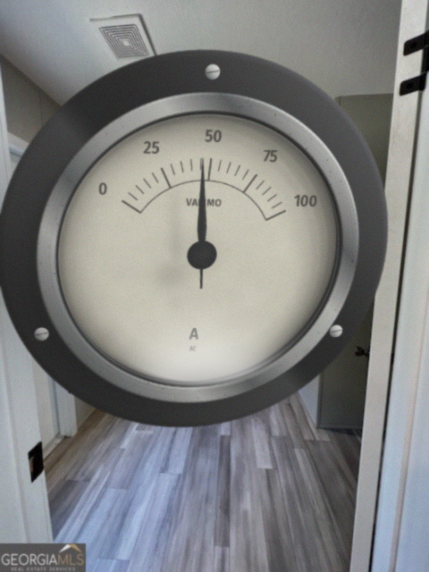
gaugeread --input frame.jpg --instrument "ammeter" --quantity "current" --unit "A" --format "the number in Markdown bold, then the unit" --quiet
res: **45** A
